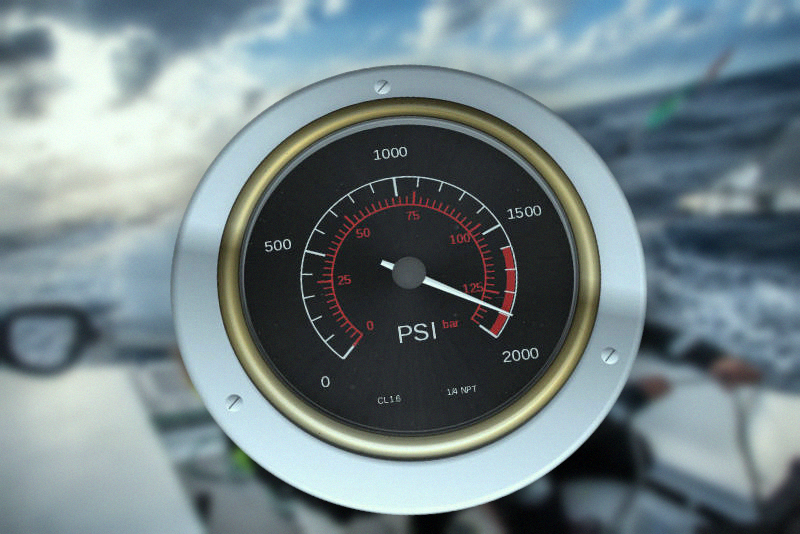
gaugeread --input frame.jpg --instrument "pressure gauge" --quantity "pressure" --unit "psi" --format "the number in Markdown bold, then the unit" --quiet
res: **1900** psi
